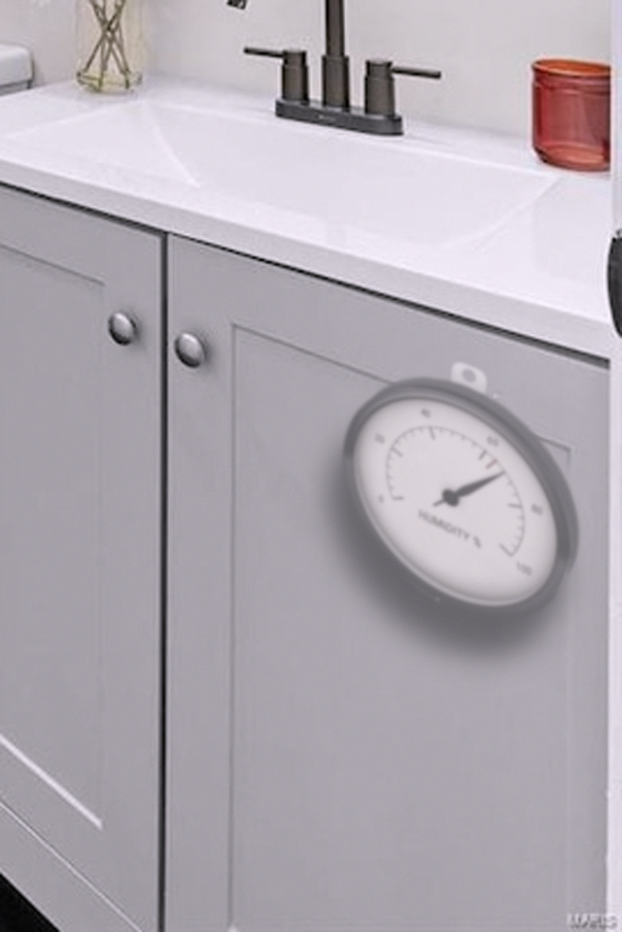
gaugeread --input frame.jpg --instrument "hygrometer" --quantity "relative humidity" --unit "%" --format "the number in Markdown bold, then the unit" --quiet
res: **68** %
